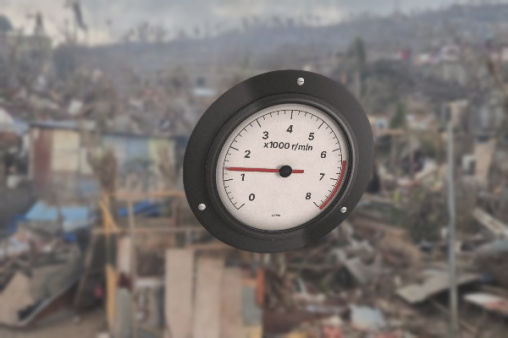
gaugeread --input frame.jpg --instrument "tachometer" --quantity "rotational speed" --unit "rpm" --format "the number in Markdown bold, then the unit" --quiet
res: **1400** rpm
